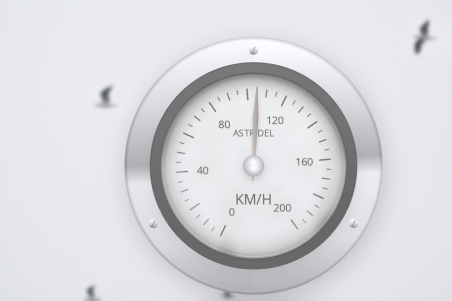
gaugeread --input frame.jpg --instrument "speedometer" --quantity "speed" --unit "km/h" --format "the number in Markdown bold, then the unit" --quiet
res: **105** km/h
